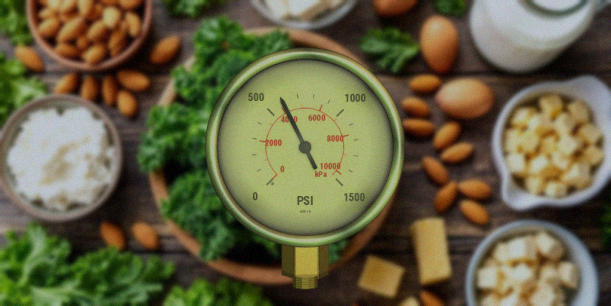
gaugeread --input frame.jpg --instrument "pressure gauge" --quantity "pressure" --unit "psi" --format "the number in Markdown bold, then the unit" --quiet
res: **600** psi
